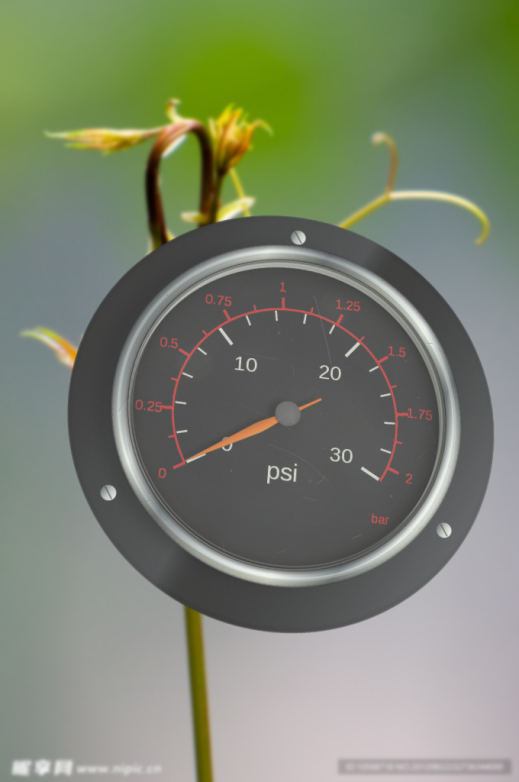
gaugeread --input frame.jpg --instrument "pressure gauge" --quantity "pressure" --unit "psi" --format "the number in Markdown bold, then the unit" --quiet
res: **0** psi
